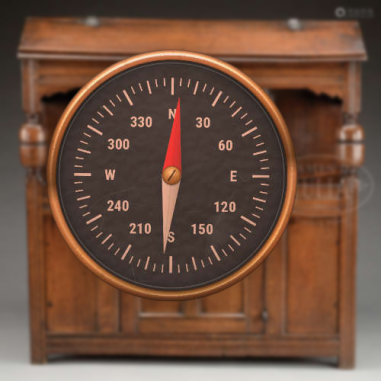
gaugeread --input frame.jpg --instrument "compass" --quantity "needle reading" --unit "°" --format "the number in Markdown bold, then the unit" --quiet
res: **5** °
